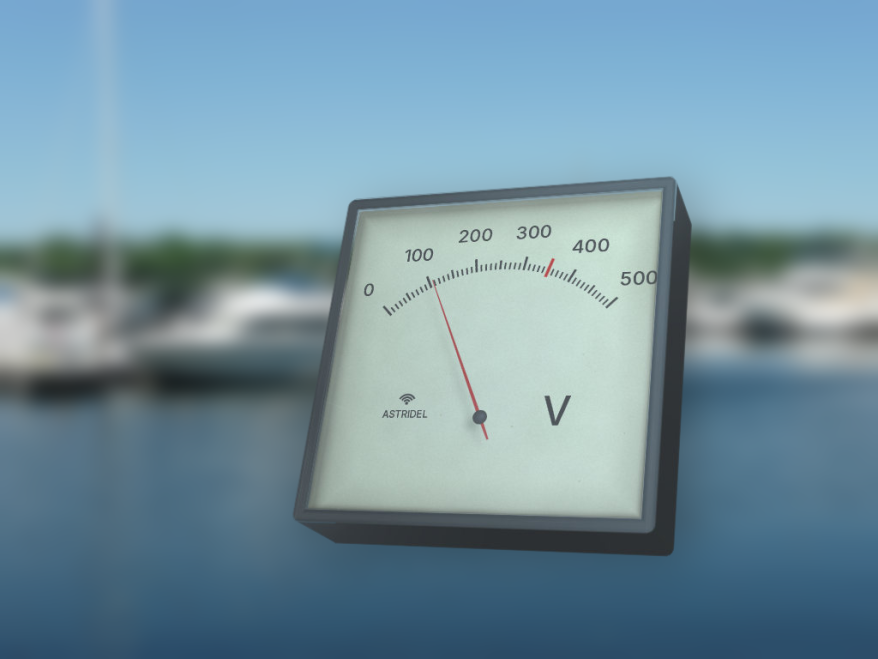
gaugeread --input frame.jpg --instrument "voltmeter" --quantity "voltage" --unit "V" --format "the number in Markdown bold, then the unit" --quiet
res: **110** V
